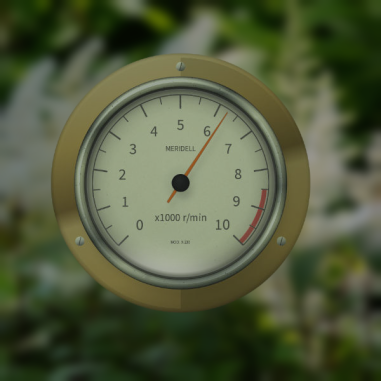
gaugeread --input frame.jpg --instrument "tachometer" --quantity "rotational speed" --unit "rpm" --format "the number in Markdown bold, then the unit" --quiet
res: **6250** rpm
